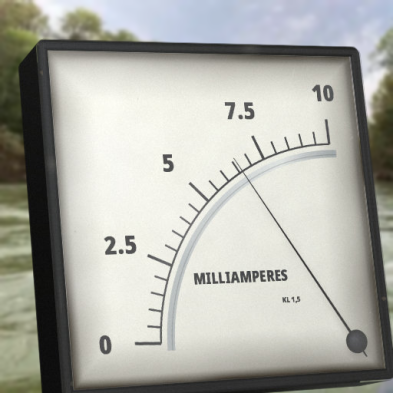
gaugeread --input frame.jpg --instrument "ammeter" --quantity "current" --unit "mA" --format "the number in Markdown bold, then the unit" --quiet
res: **6.5** mA
